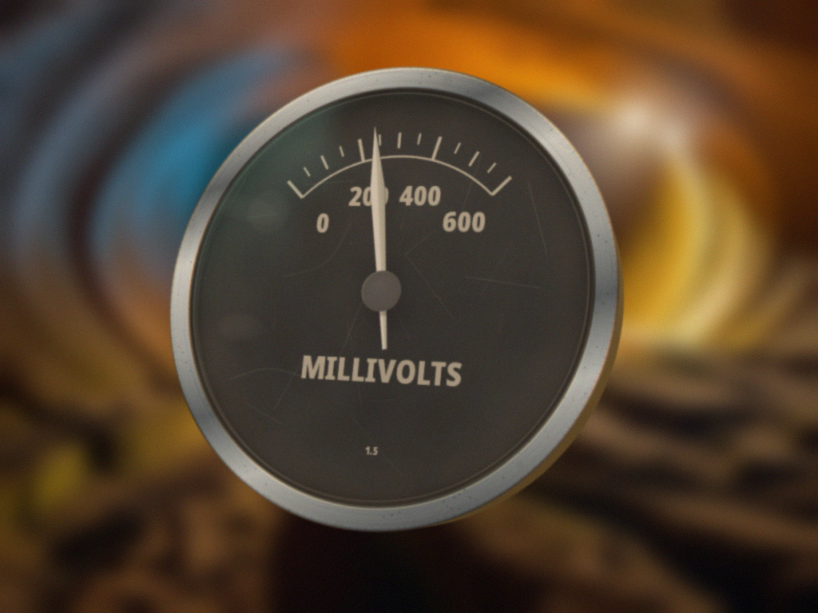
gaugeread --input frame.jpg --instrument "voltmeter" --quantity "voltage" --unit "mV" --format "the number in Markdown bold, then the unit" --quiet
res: **250** mV
